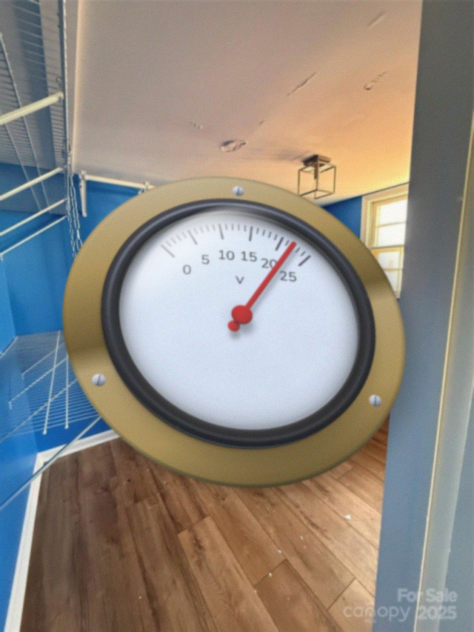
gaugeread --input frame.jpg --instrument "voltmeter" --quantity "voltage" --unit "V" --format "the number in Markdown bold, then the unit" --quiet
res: **22** V
